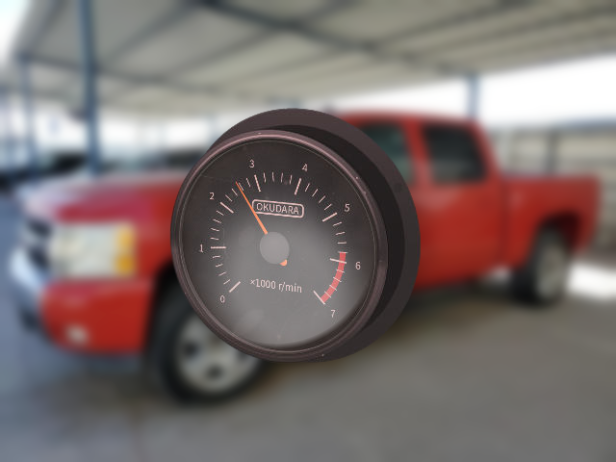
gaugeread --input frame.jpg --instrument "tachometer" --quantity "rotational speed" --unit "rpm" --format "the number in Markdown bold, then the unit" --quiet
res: **2600** rpm
